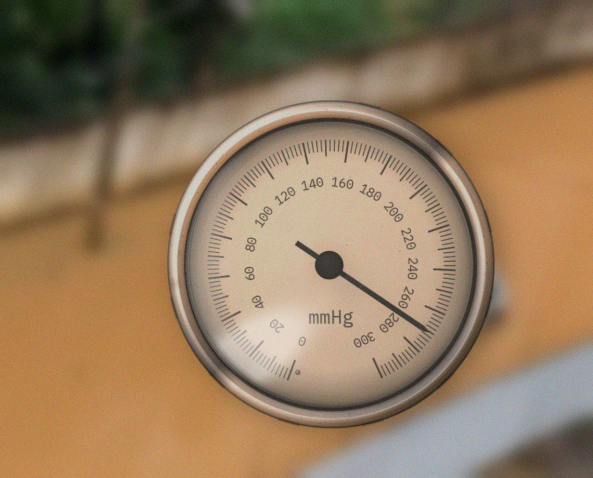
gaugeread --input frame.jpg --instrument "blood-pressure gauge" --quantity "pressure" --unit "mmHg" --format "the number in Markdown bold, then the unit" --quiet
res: **270** mmHg
